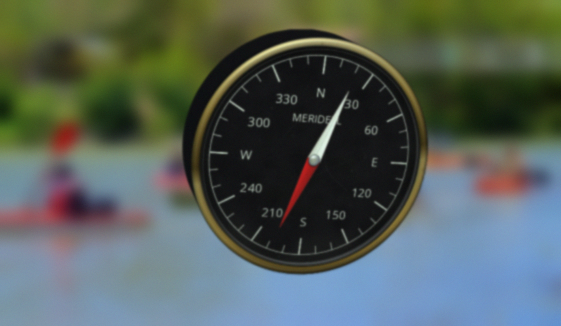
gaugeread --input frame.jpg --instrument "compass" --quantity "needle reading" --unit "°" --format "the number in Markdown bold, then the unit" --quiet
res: **200** °
